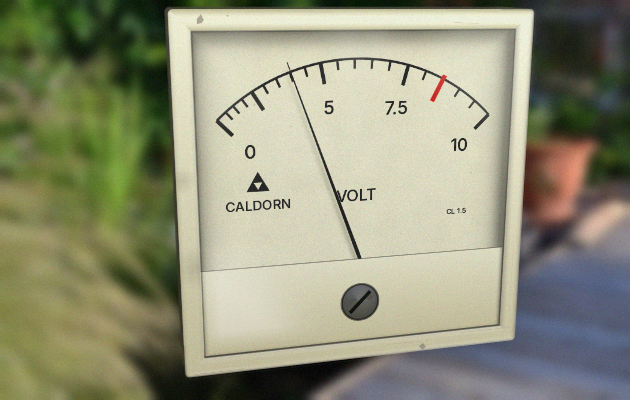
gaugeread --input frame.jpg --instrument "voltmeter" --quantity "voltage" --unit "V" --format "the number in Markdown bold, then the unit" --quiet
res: **4** V
